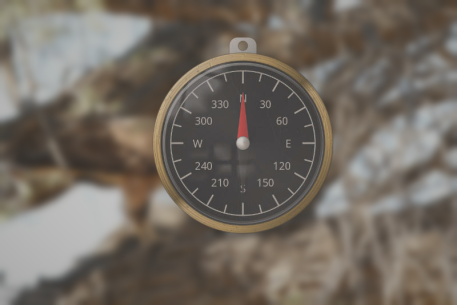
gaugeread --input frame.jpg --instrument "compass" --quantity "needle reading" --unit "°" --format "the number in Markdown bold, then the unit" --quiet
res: **0** °
